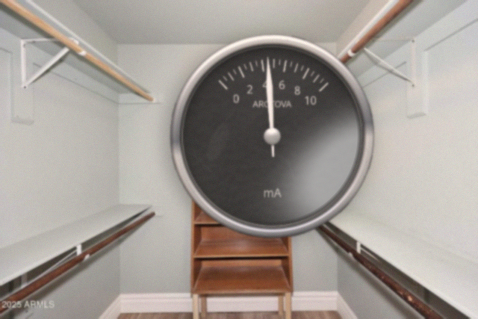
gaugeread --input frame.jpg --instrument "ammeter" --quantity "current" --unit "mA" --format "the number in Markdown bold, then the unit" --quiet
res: **4.5** mA
